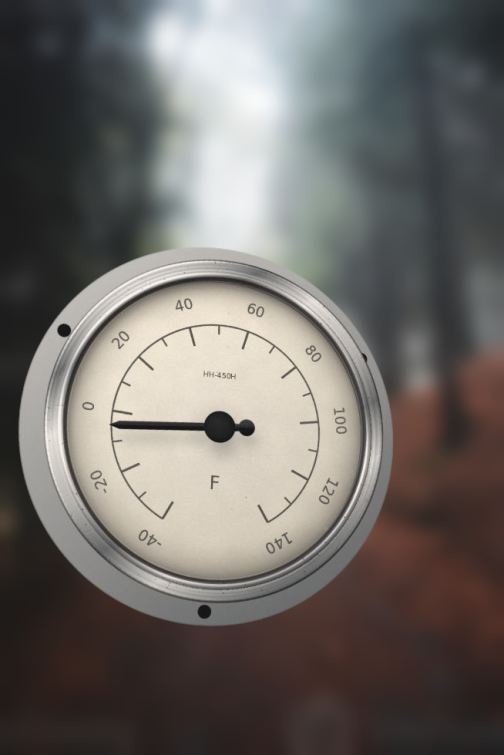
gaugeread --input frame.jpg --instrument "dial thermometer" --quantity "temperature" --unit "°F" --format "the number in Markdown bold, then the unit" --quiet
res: **-5** °F
